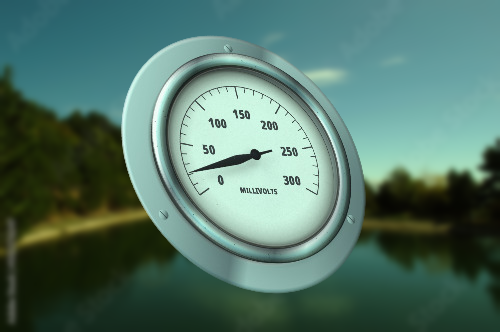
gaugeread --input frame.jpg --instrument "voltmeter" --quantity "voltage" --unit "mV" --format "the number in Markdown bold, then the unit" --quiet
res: **20** mV
